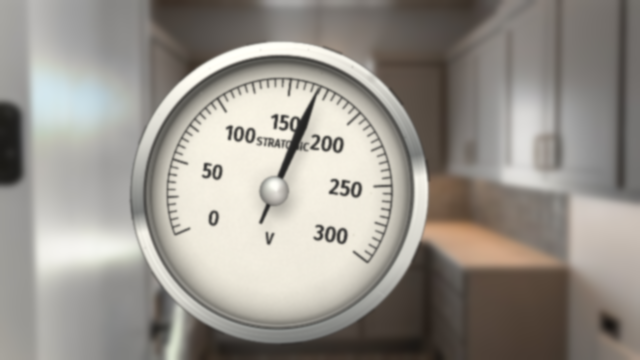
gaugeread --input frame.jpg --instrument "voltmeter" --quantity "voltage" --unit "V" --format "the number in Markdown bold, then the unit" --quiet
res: **170** V
